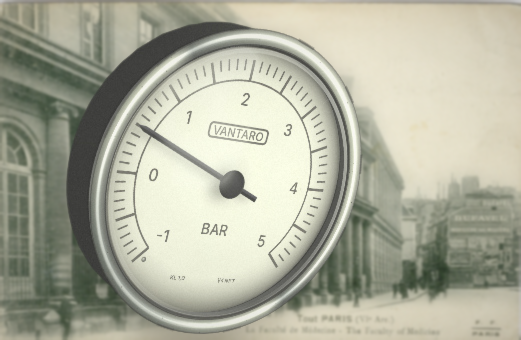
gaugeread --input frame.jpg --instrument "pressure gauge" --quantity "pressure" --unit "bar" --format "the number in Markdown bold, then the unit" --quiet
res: **0.5** bar
